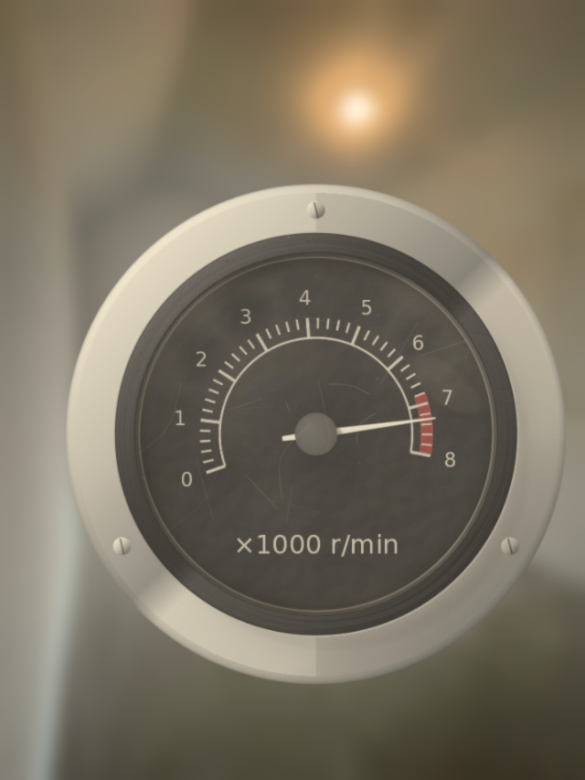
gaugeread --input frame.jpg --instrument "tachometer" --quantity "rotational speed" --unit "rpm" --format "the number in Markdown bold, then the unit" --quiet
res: **7300** rpm
